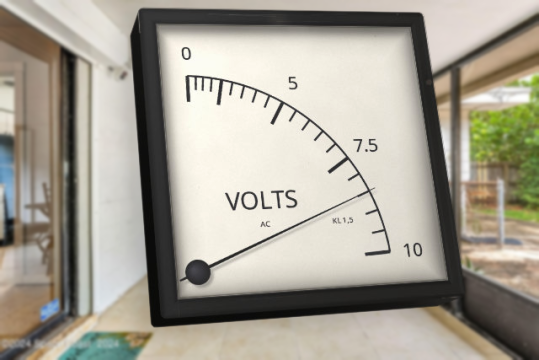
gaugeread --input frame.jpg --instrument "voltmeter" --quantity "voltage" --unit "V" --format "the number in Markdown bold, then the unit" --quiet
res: **8.5** V
